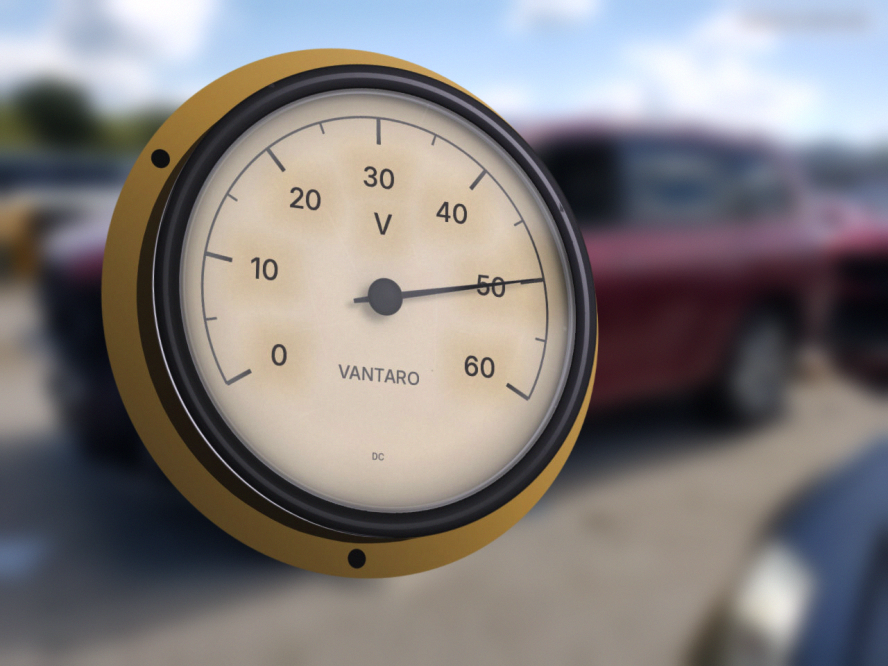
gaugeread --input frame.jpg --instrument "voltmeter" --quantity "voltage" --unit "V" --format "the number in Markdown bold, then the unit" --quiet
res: **50** V
